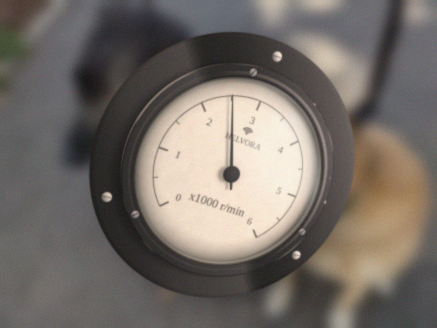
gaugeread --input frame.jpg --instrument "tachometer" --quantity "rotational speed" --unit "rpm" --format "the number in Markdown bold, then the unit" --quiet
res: **2500** rpm
